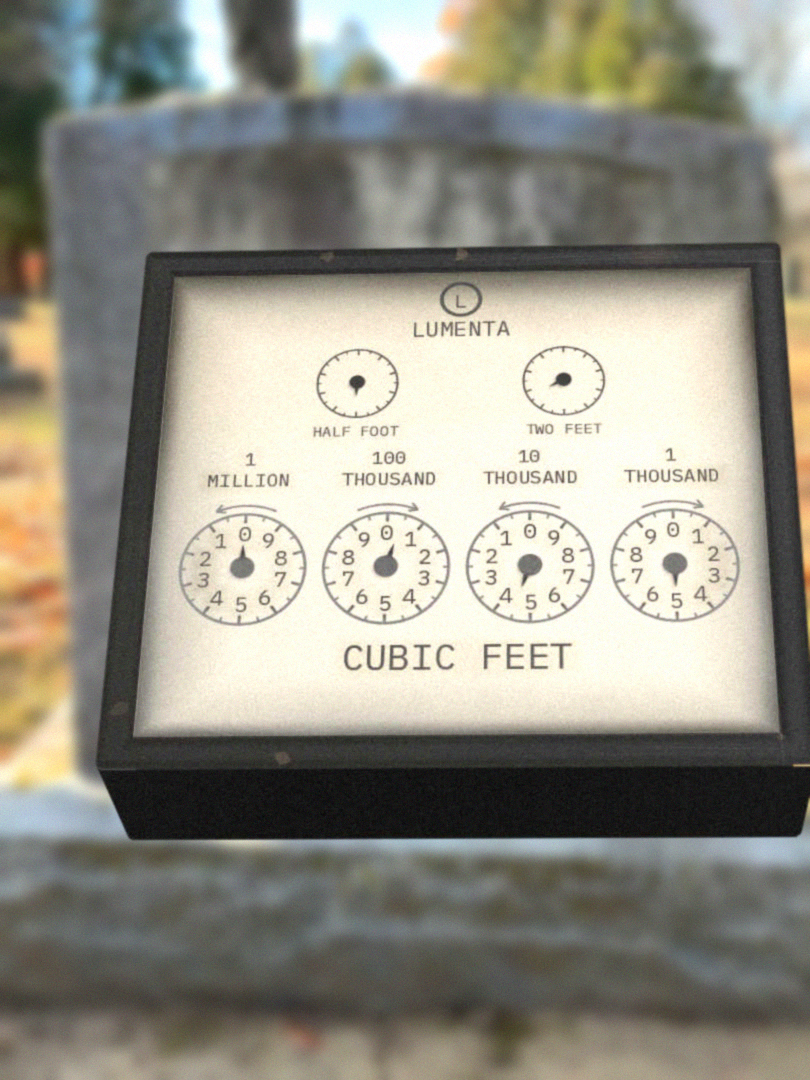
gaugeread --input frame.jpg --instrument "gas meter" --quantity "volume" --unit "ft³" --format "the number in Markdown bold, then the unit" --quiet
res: **4500** ft³
